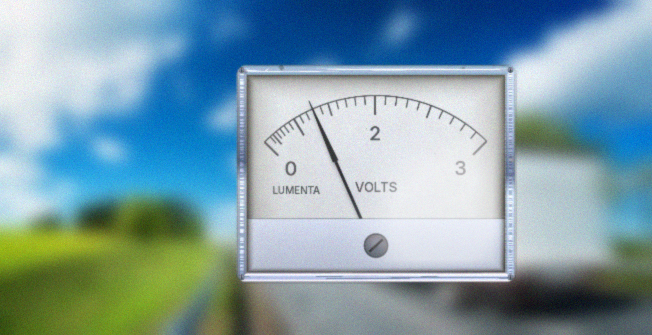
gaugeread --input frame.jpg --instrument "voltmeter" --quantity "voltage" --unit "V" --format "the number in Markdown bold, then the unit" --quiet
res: **1.3** V
